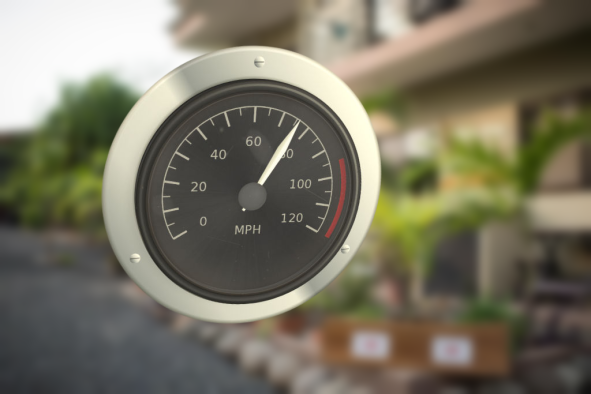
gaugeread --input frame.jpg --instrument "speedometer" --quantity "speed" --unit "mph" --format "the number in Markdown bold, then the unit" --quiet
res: **75** mph
